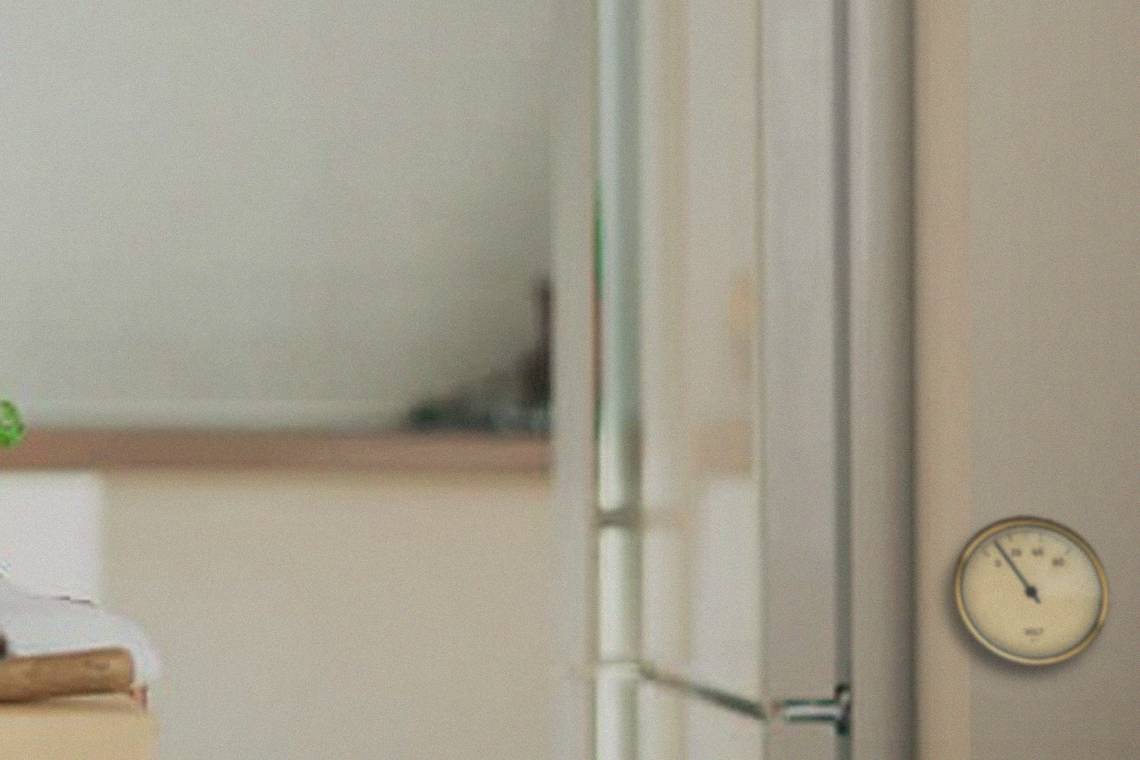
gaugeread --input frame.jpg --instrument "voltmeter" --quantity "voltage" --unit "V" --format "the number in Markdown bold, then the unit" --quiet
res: **10** V
